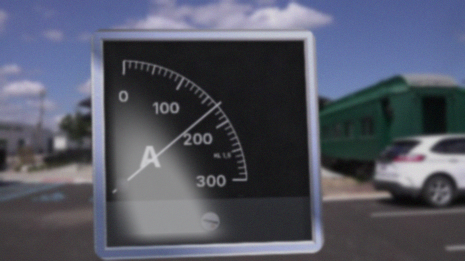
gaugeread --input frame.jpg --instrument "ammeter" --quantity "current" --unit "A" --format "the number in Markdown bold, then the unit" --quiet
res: **170** A
